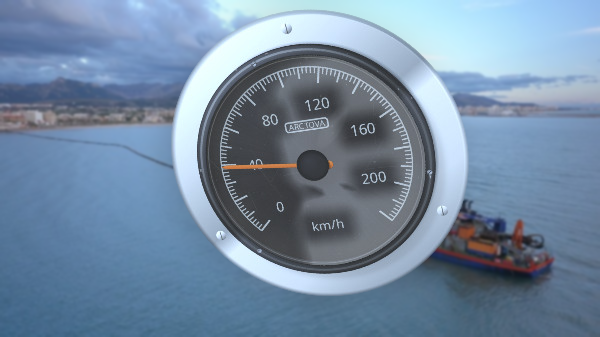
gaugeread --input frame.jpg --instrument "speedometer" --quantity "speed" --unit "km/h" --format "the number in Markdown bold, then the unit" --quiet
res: **40** km/h
